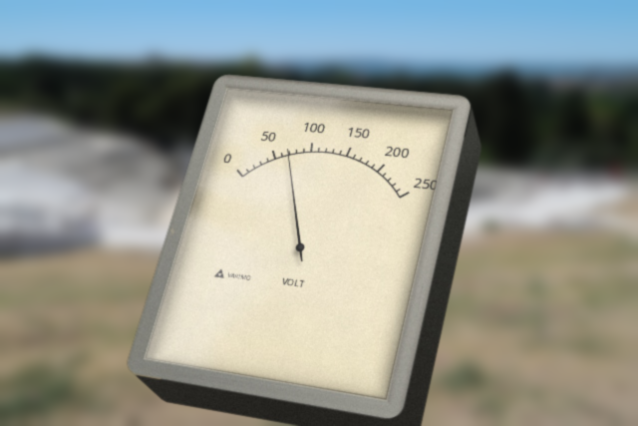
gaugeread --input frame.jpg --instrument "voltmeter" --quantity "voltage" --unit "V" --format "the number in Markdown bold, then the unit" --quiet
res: **70** V
